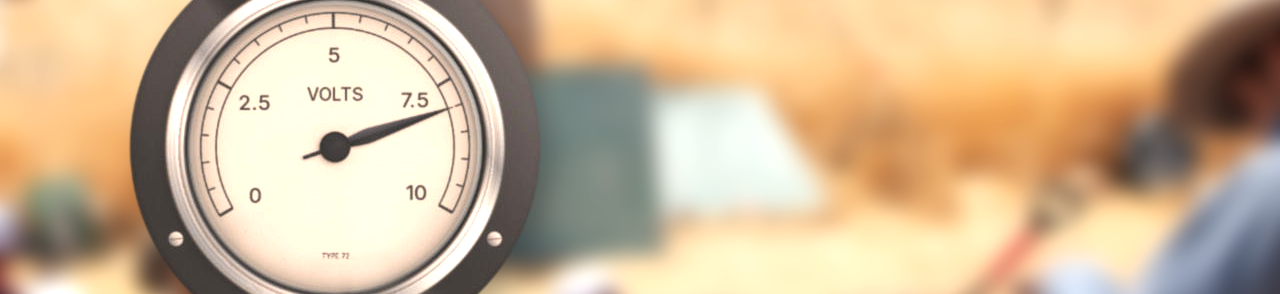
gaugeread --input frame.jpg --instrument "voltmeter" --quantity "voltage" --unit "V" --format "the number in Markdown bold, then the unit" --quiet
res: **8** V
